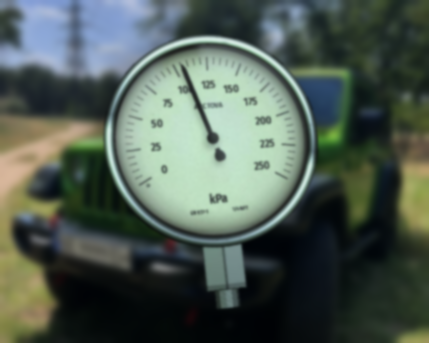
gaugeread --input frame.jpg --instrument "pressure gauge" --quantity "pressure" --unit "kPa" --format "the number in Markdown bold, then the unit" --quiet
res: **105** kPa
